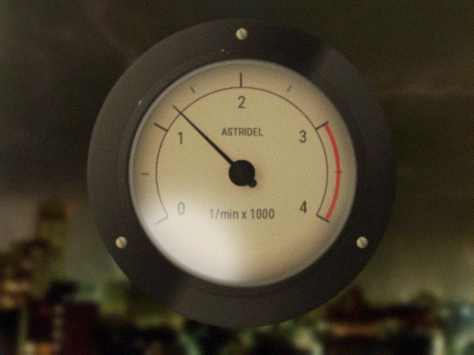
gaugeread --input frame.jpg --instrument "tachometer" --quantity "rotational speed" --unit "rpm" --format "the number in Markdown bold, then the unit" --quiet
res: **1250** rpm
